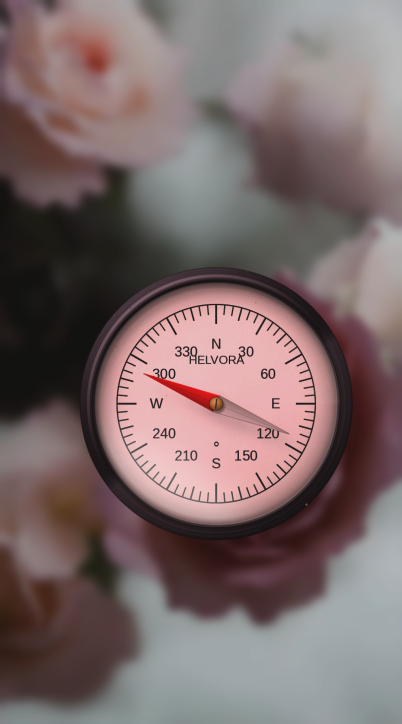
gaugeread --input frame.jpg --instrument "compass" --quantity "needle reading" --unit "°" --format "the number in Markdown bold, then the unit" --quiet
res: **292.5** °
